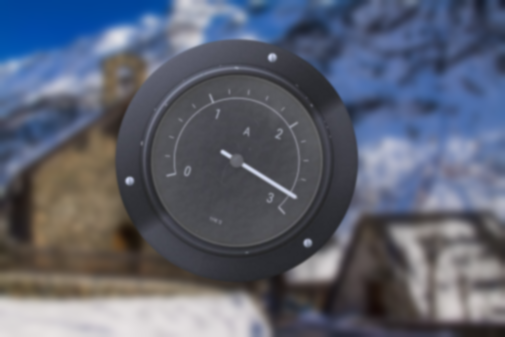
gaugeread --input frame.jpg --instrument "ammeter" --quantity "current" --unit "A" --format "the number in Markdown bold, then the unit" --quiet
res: **2.8** A
